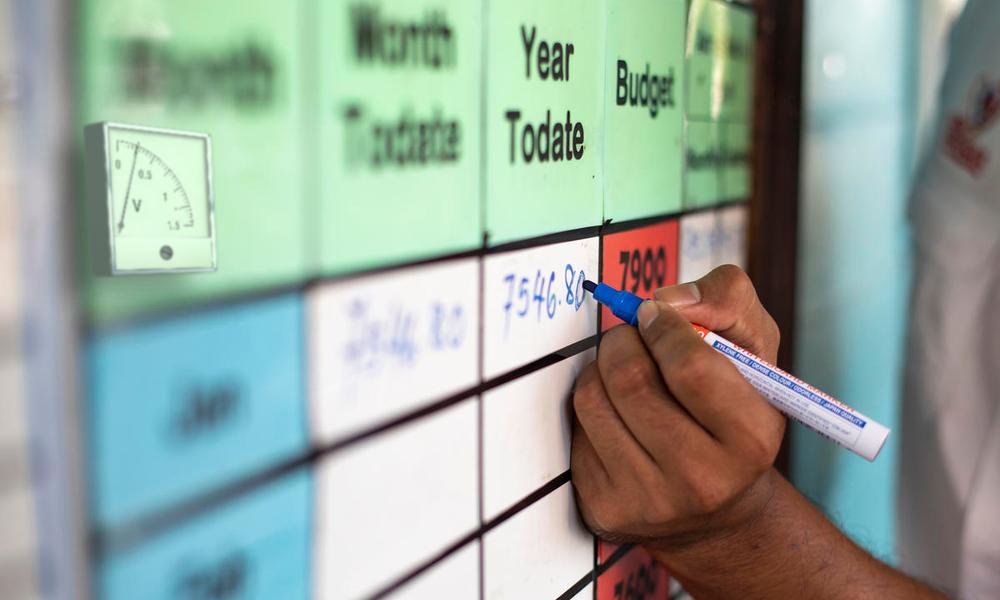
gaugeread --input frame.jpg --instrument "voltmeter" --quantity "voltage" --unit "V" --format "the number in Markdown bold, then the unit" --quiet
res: **0.25** V
